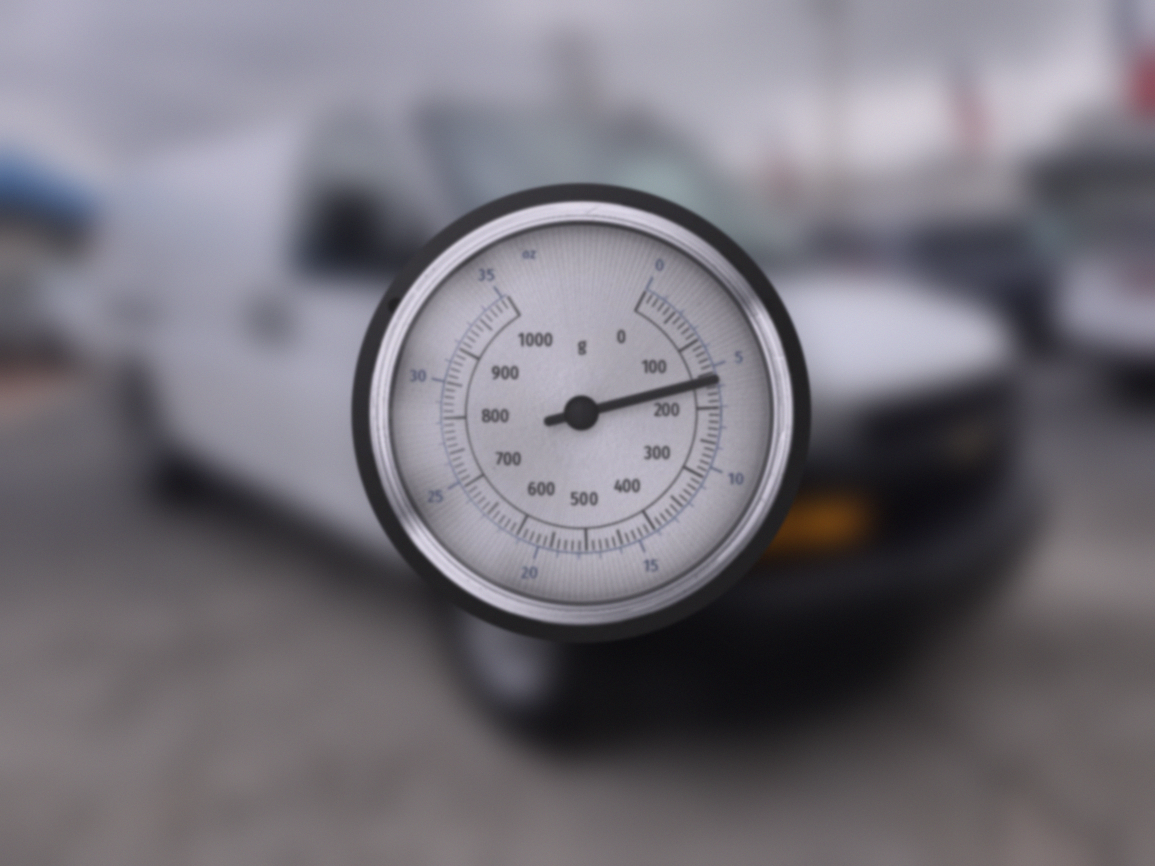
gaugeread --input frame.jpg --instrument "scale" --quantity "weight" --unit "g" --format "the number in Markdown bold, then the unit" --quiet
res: **160** g
